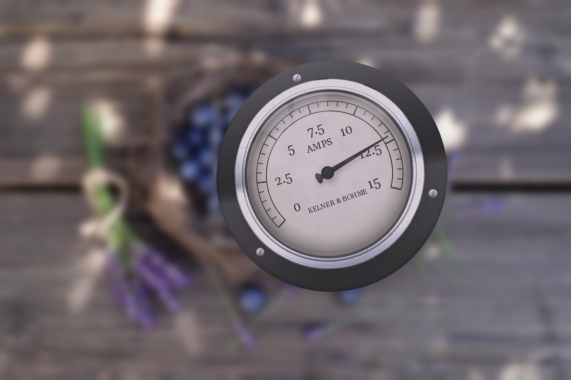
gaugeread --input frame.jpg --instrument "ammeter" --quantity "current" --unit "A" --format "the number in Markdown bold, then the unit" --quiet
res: **12.25** A
